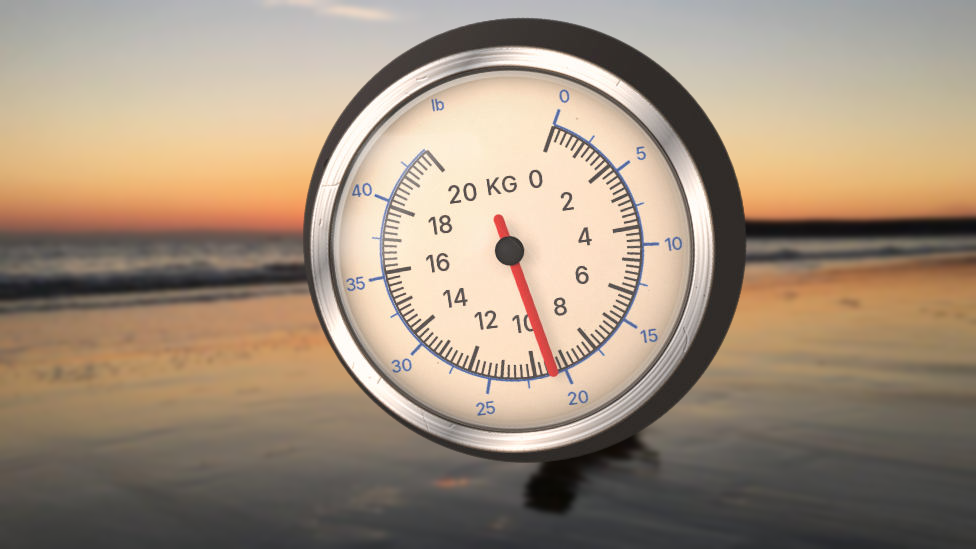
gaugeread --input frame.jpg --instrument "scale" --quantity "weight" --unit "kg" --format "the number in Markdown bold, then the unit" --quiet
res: **9.4** kg
